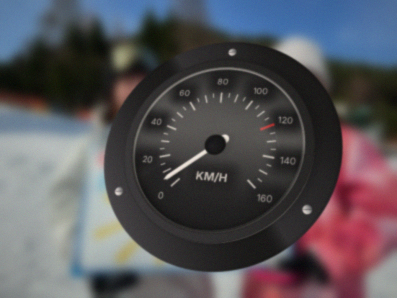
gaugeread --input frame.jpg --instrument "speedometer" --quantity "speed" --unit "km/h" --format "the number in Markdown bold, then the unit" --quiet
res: **5** km/h
